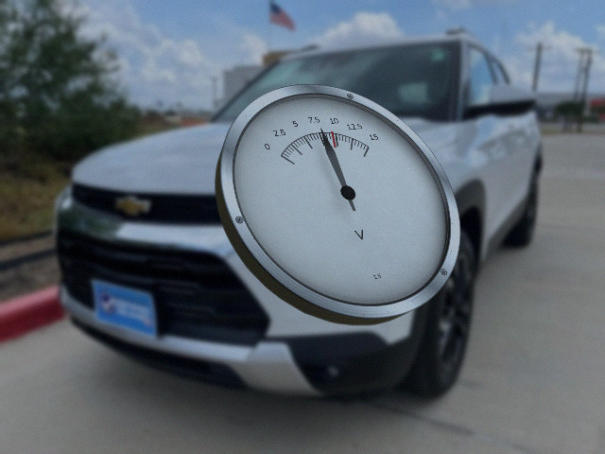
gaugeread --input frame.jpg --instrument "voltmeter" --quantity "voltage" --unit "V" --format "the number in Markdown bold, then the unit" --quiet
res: **7.5** V
